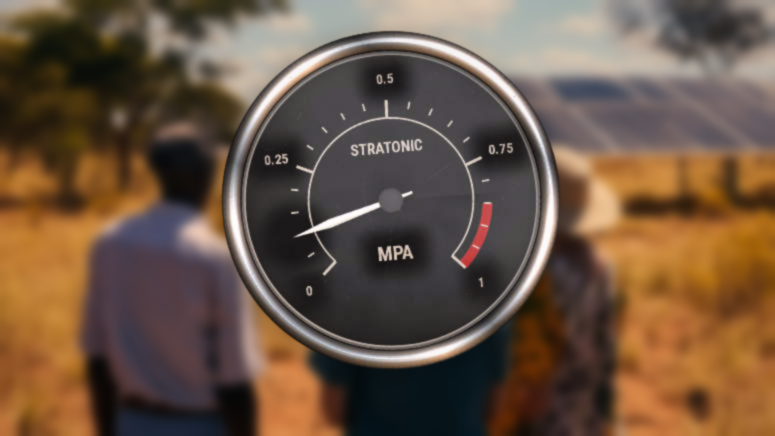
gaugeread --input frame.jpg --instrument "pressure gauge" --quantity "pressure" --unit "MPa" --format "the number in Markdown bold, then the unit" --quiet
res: **0.1** MPa
